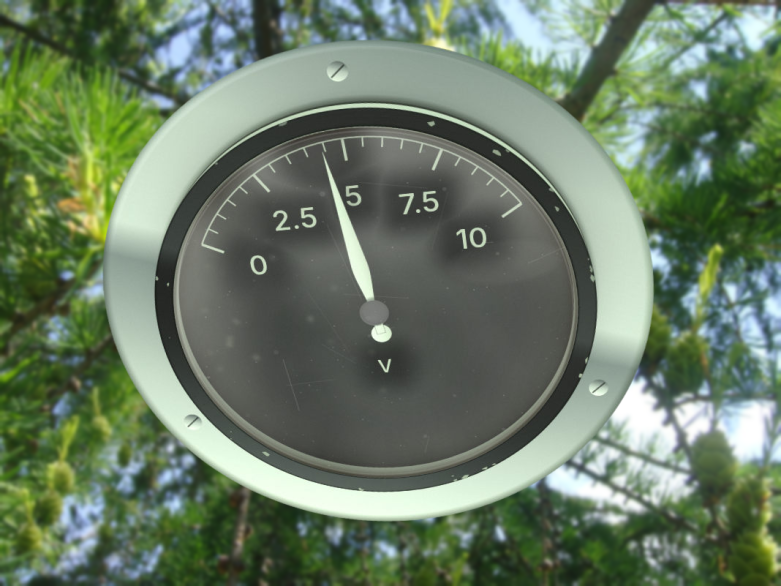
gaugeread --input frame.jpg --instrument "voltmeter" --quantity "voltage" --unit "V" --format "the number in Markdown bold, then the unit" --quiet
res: **4.5** V
